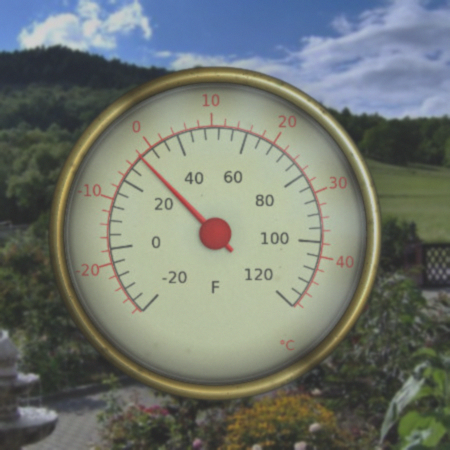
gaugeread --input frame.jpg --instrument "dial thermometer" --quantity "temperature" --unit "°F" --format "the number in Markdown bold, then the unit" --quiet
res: **28** °F
